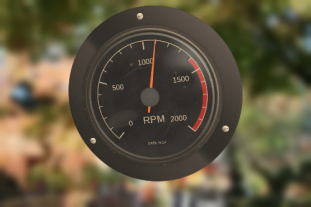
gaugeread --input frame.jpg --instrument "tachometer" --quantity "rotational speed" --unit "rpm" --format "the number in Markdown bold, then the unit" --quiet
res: **1100** rpm
